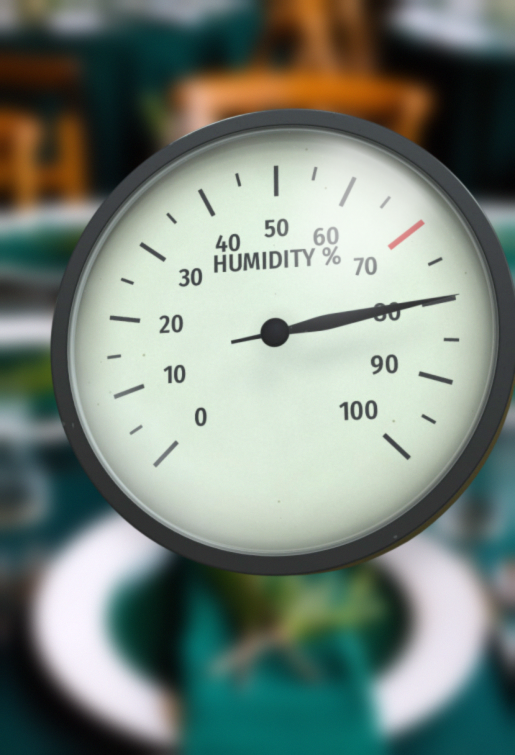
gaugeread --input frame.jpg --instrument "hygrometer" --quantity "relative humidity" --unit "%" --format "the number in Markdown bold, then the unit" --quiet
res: **80** %
